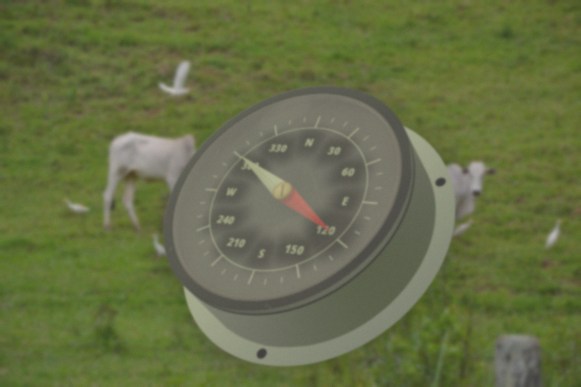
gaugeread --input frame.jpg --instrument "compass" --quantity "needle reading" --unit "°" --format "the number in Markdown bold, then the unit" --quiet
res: **120** °
